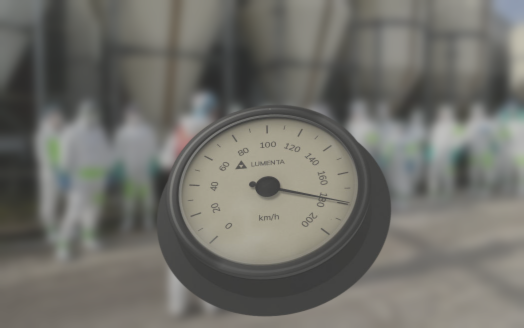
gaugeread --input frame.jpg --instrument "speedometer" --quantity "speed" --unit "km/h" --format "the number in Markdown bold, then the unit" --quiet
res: **180** km/h
